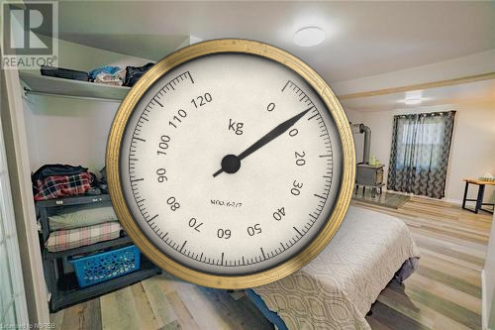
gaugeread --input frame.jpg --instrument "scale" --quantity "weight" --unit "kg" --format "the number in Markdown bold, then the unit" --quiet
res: **8** kg
